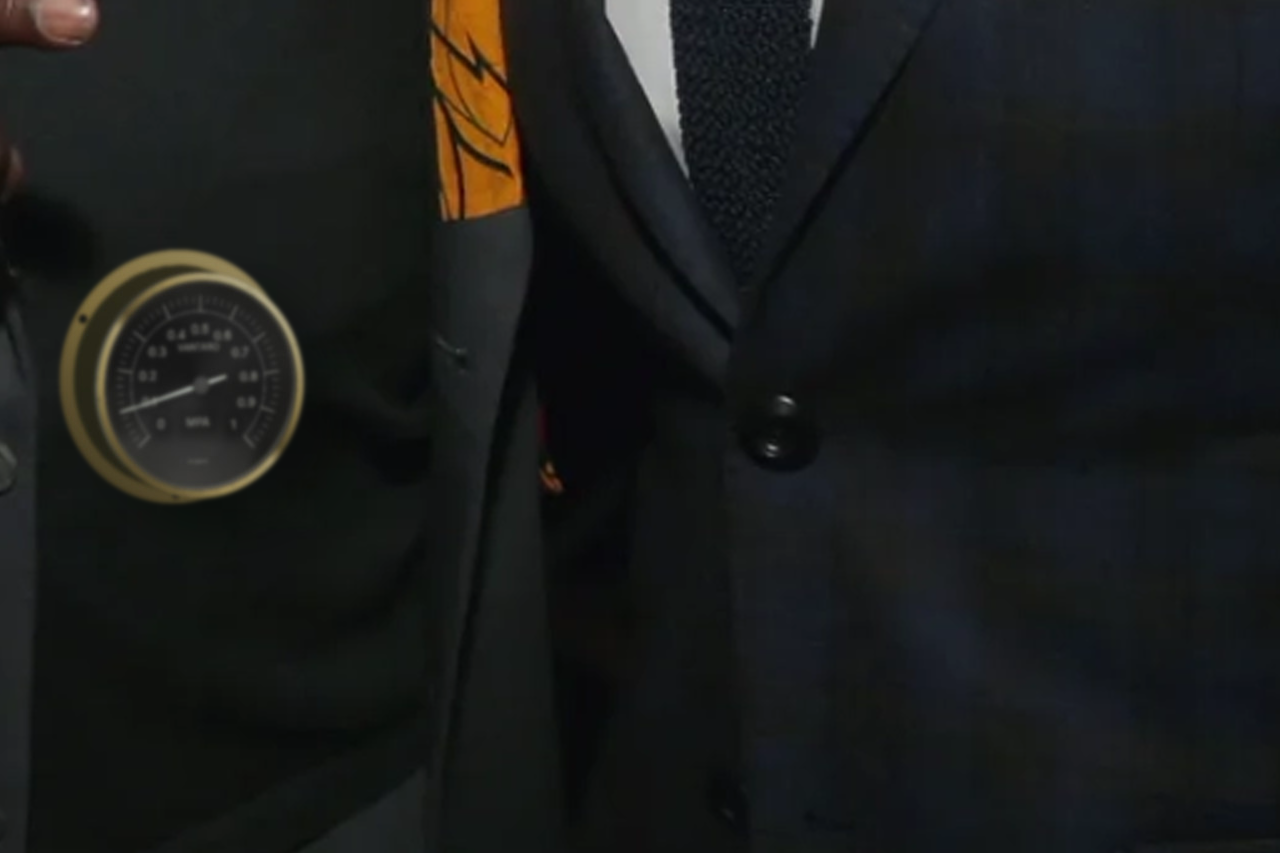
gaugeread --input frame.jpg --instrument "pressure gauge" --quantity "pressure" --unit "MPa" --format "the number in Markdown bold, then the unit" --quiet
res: **0.1** MPa
